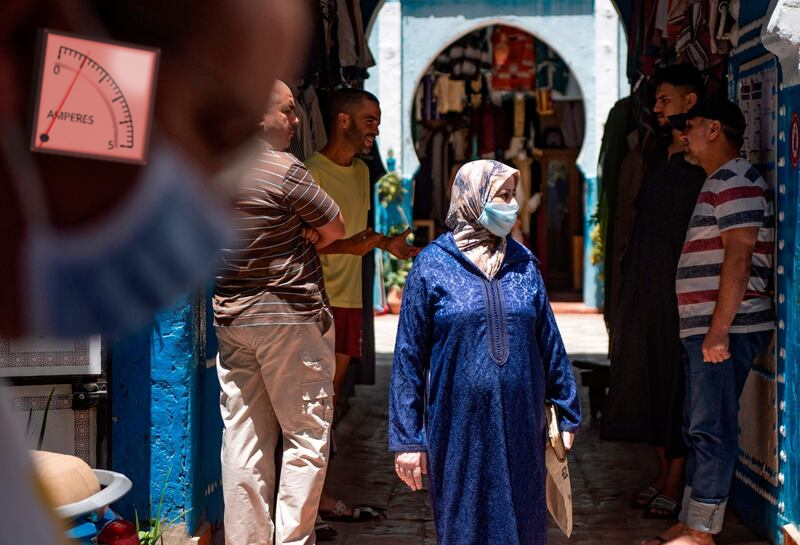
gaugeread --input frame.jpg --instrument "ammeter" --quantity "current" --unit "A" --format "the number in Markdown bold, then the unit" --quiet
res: **1** A
